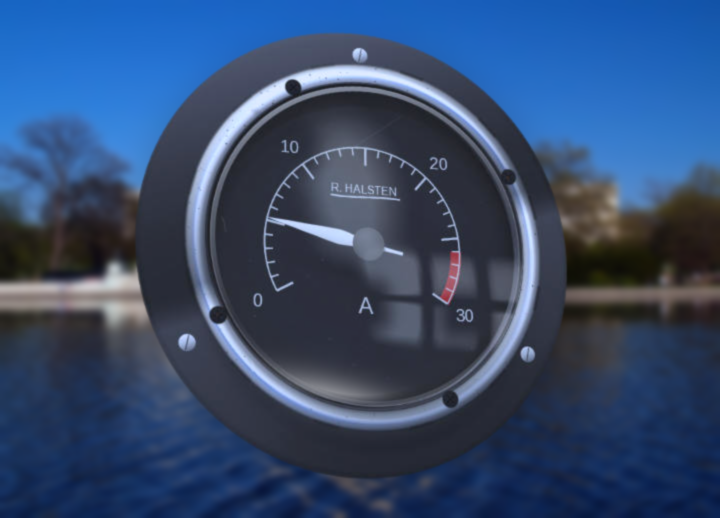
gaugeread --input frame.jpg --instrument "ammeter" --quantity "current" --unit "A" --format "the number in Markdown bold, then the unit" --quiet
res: **5** A
